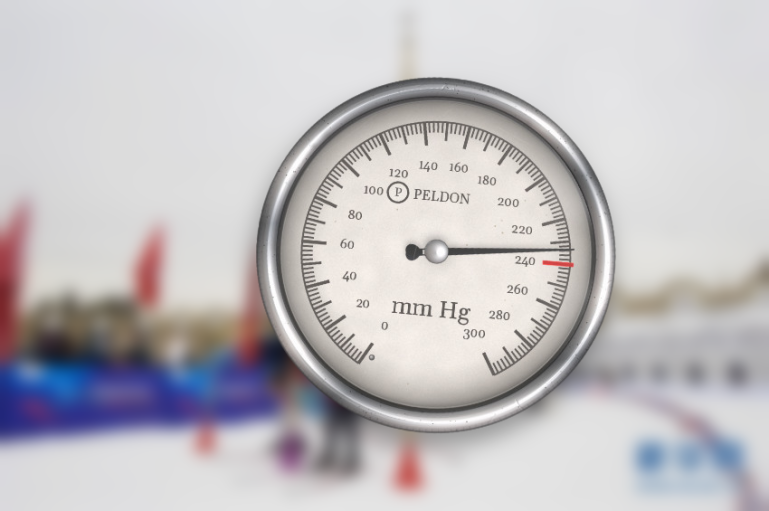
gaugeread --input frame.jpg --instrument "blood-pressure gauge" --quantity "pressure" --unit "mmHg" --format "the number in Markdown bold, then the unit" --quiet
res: **234** mmHg
